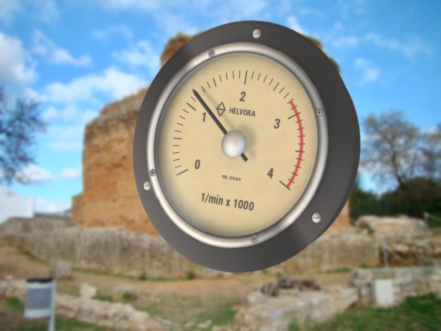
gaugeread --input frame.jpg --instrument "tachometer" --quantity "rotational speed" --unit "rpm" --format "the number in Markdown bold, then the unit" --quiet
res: **1200** rpm
